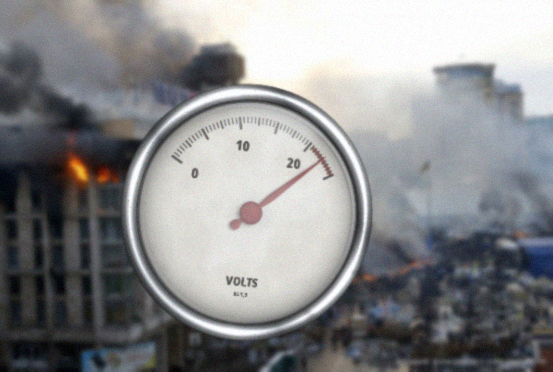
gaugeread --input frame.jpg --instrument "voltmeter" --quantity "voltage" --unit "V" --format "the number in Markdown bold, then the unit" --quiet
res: **22.5** V
